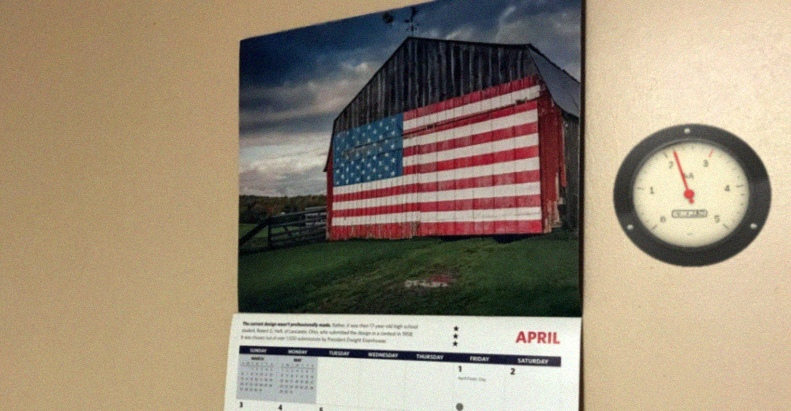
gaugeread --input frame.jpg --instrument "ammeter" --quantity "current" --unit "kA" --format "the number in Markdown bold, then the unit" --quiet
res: **2.2** kA
